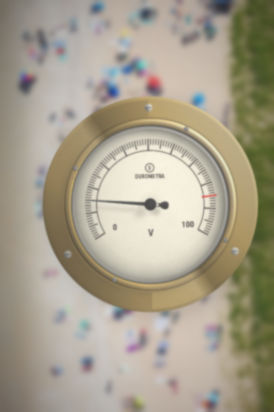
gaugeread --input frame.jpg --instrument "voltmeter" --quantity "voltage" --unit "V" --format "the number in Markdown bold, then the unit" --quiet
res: **15** V
